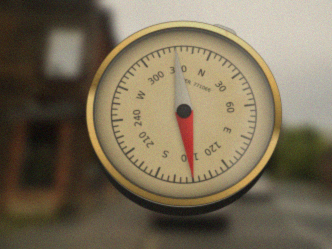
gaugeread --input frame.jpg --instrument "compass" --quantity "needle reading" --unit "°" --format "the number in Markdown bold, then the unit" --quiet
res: **150** °
